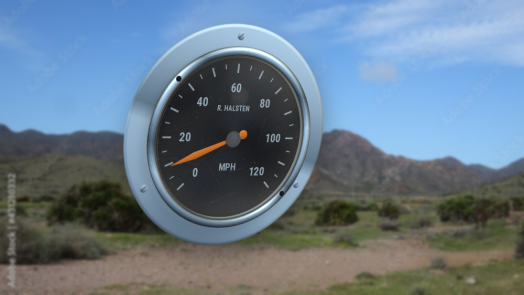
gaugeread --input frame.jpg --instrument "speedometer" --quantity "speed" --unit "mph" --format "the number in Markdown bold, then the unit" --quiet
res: **10** mph
